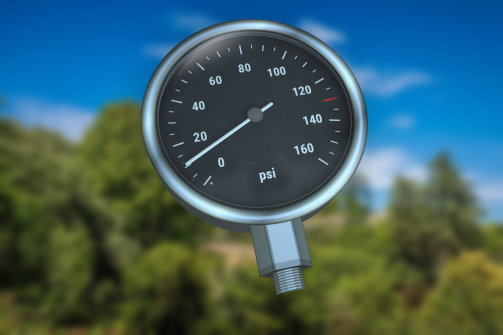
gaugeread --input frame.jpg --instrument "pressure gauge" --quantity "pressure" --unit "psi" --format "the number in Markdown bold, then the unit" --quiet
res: **10** psi
